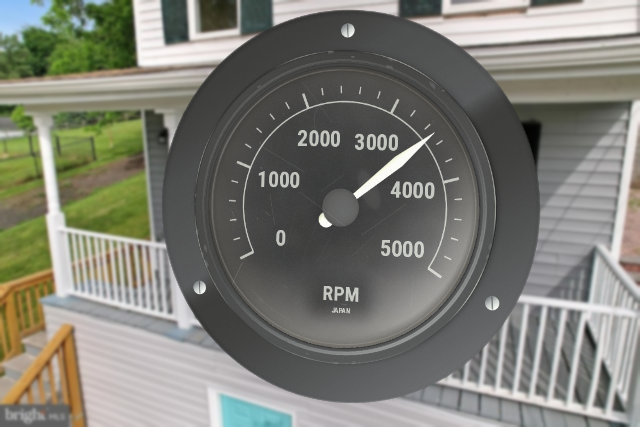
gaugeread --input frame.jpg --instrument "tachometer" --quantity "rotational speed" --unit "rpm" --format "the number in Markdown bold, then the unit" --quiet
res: **3500** rpm
